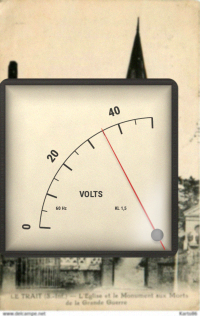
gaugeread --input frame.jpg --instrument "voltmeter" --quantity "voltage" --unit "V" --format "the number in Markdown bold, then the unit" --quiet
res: **35** V
